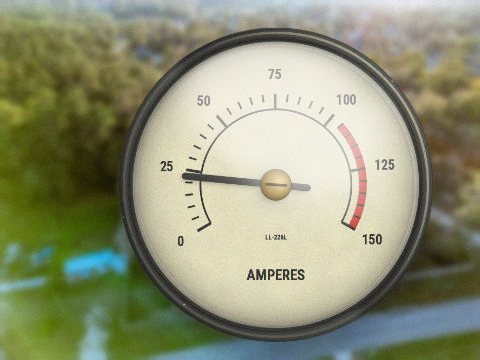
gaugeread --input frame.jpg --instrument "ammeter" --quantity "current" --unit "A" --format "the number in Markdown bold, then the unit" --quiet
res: **22.5** A
